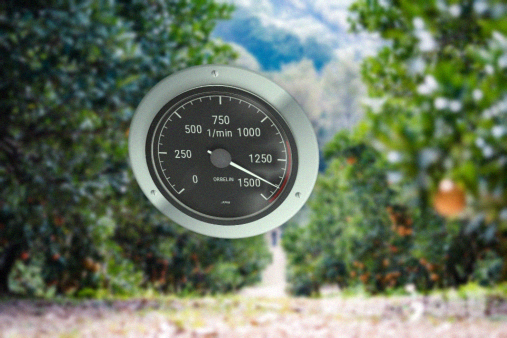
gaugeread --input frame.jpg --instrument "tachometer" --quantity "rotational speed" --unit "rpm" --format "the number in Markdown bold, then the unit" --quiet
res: **1400** rpm
